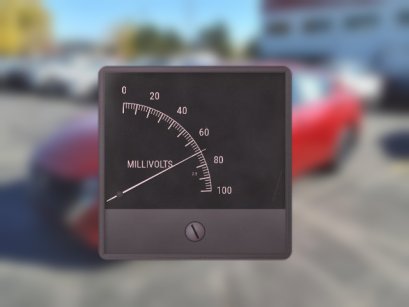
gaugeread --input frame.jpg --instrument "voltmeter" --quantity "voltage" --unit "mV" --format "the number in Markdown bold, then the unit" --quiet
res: **70** mV
